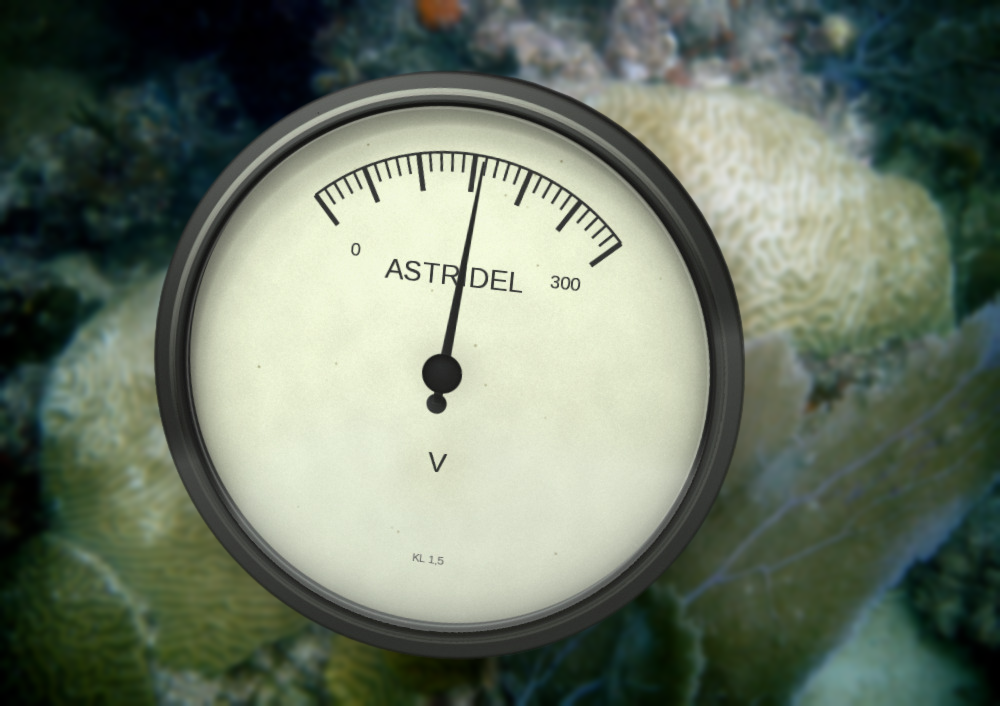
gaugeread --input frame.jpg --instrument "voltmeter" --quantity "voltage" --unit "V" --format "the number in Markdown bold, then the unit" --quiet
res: **160** V
